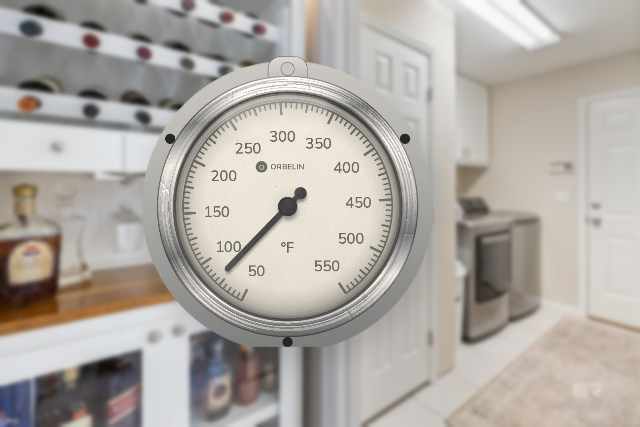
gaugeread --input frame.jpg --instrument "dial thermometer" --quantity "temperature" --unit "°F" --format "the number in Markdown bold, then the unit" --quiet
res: **80** °F
